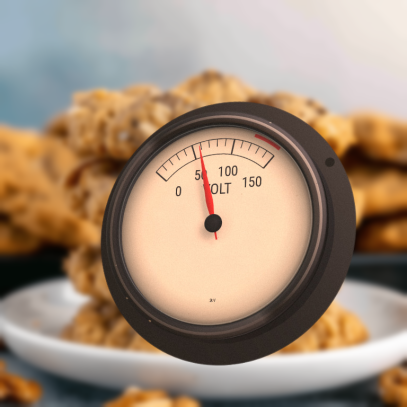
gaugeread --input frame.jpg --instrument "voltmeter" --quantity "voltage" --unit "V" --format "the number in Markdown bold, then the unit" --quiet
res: **60** V
